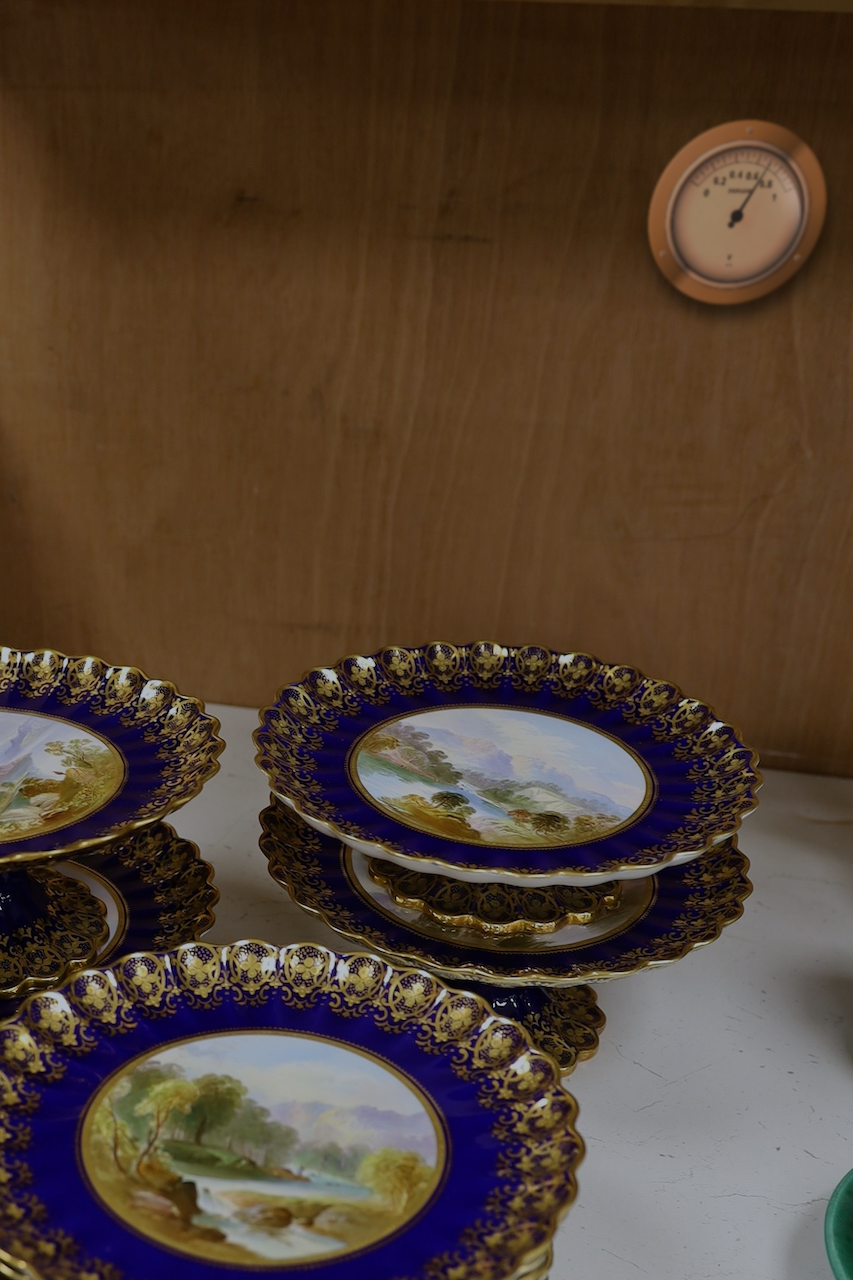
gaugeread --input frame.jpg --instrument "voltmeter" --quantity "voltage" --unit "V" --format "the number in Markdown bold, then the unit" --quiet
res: **0.7** V
